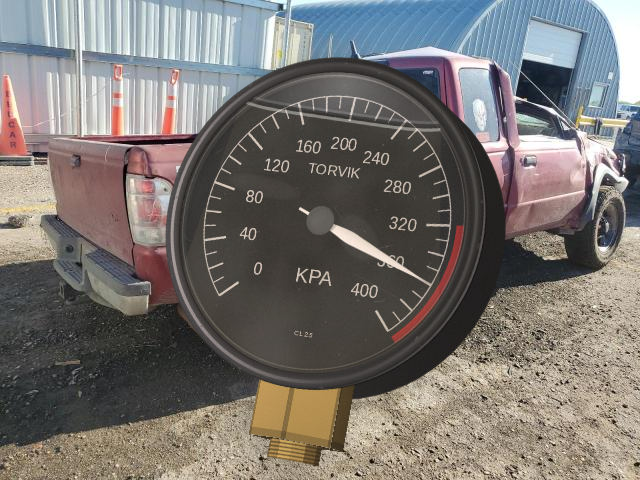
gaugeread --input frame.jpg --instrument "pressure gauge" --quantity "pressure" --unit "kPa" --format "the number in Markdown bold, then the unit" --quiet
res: **360** kPa
